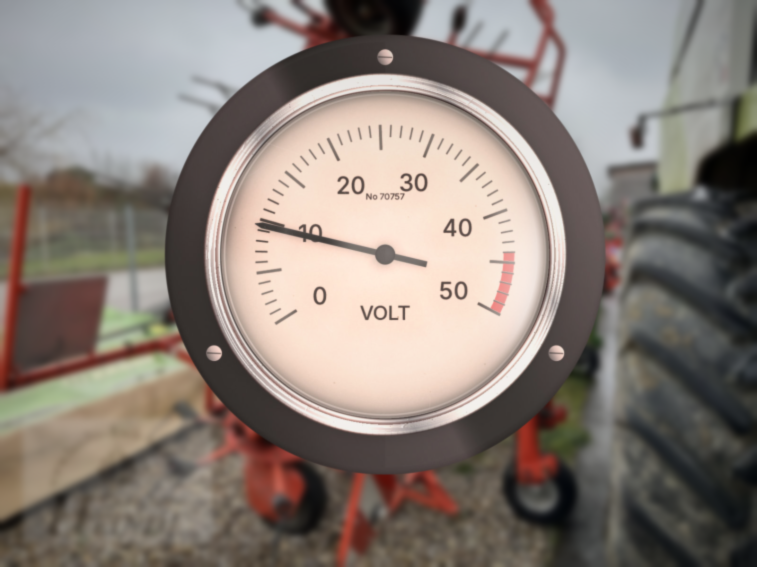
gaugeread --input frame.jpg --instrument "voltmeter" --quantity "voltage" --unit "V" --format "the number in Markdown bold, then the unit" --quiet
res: **9.5** V
